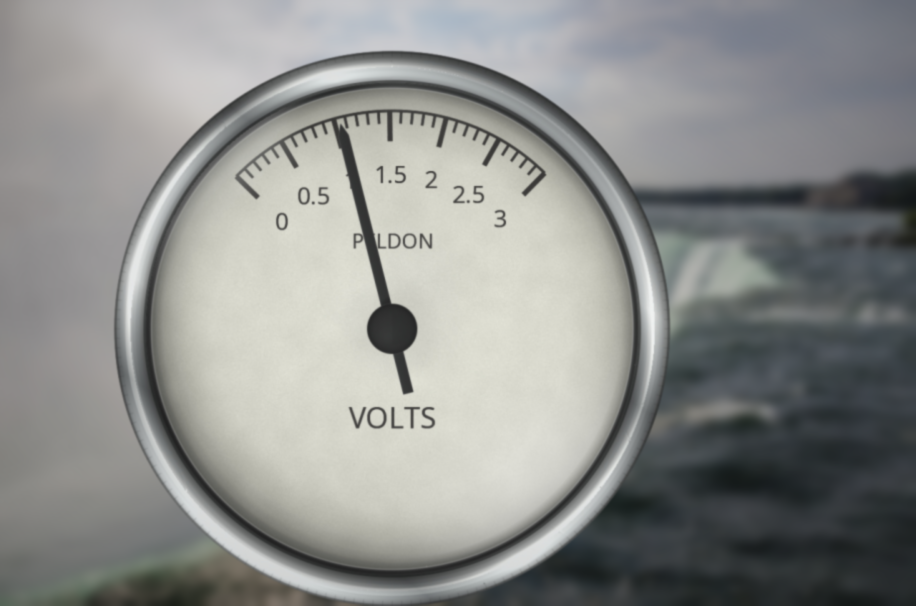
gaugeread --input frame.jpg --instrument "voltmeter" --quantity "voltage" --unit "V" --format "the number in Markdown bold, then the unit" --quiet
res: **1.05** V
